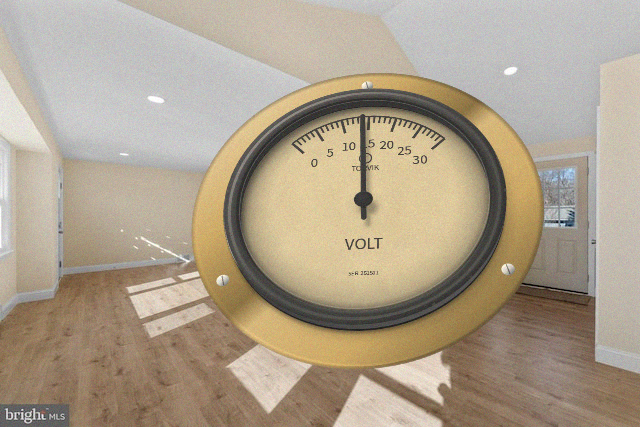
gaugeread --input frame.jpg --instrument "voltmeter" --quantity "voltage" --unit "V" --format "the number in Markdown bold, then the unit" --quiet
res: **14** V
